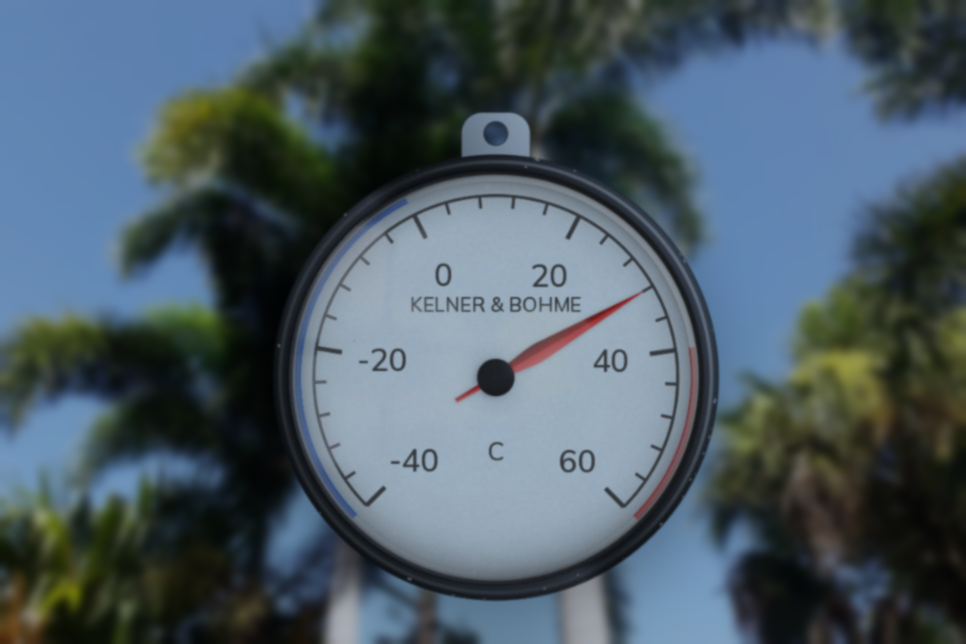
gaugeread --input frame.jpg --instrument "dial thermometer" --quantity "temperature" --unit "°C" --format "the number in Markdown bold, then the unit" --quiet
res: **32** °C
